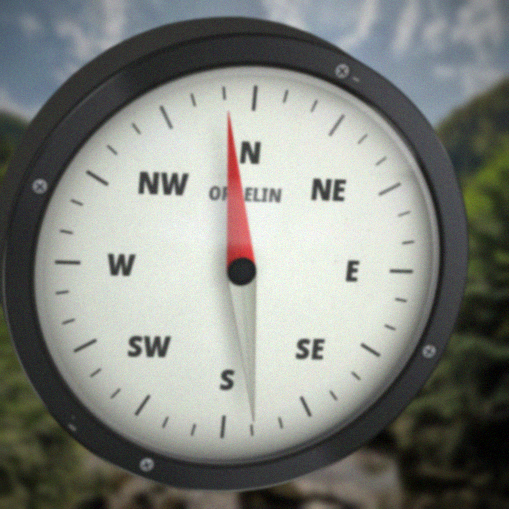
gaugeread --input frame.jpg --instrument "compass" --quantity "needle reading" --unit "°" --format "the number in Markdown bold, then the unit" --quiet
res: **350** °
